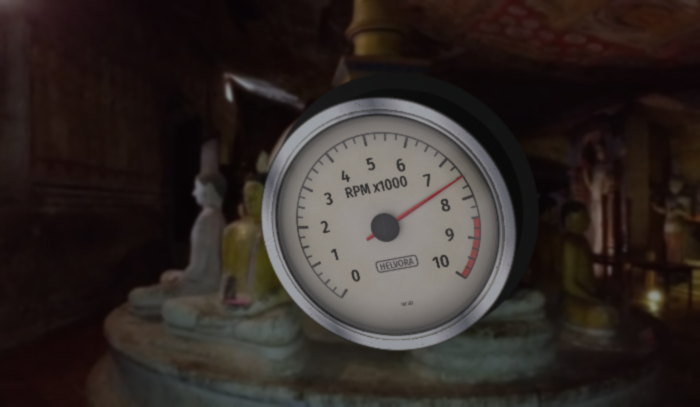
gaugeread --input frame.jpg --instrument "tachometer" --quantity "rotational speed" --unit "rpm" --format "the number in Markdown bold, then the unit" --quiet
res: **7500** rpm
